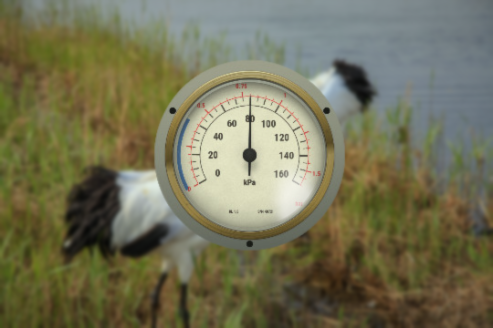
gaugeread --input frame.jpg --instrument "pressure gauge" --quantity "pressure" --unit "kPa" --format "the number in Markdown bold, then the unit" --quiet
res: **80** kPa
